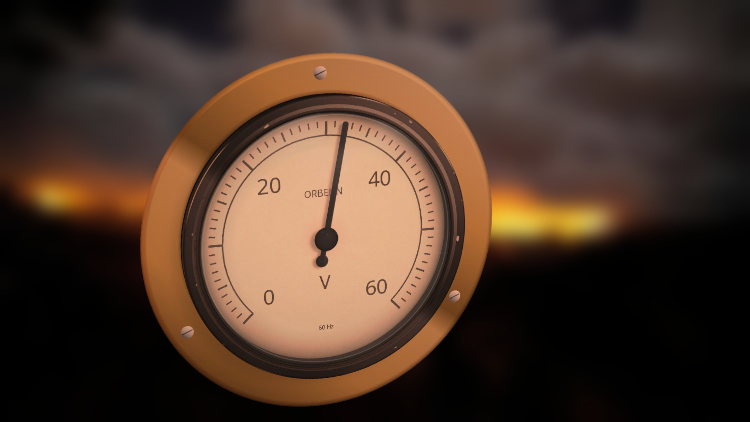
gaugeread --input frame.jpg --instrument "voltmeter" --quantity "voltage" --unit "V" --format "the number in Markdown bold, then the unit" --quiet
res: **32** V
